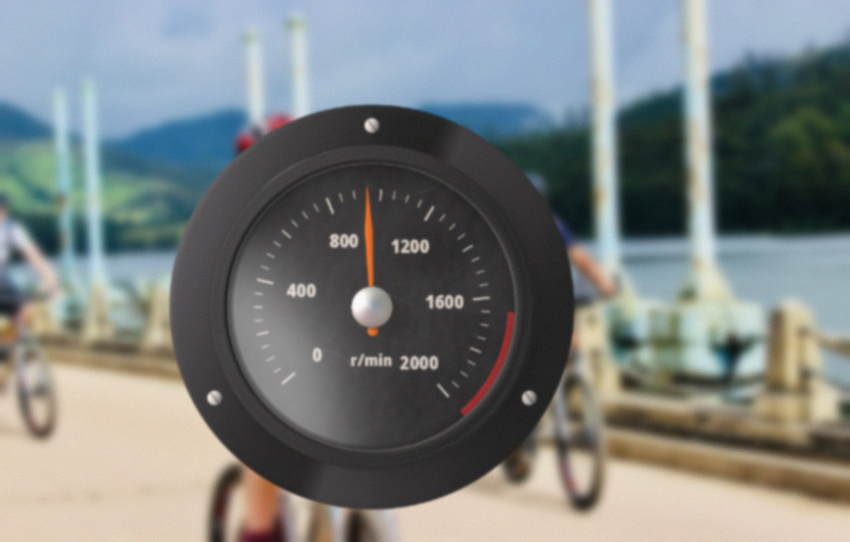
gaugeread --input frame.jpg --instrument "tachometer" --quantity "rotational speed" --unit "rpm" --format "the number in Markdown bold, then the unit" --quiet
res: **950** rpm
